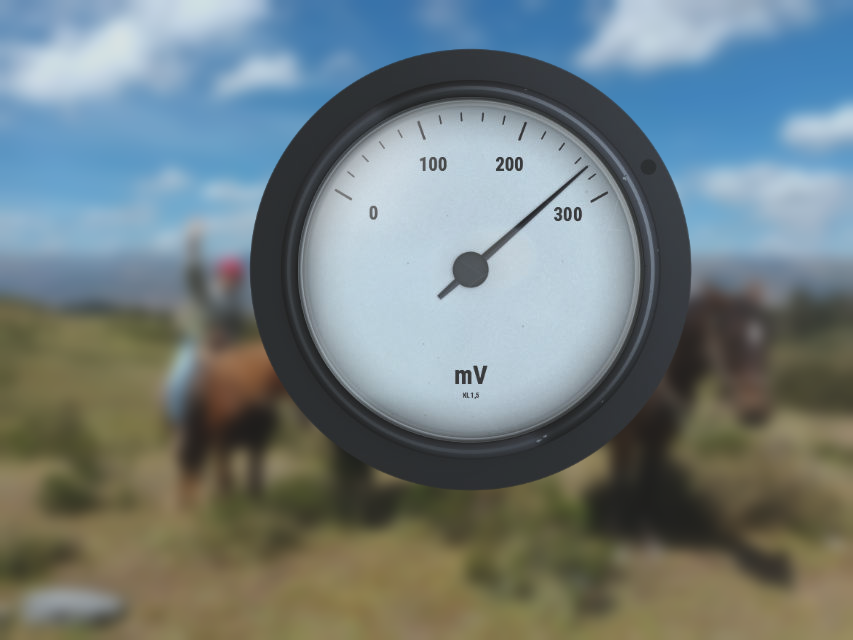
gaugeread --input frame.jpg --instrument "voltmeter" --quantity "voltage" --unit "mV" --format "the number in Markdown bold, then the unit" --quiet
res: **270** mV
